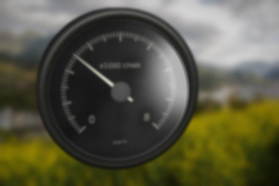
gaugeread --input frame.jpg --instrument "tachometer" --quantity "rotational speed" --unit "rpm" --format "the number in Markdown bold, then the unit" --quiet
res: **2500** rpm
